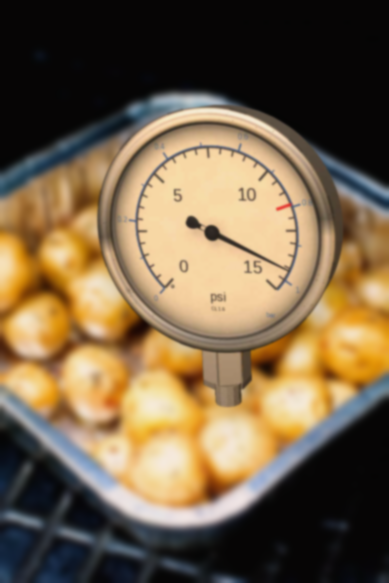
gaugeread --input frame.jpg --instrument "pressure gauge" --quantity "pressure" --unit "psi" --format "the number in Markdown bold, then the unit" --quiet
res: **14** psi
